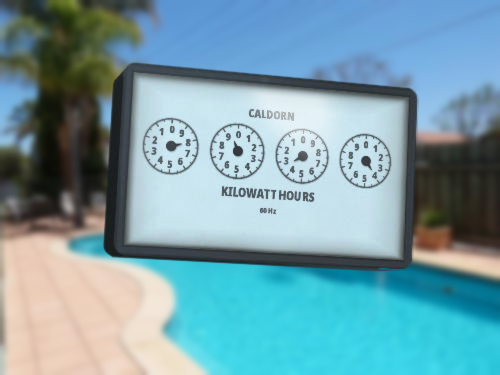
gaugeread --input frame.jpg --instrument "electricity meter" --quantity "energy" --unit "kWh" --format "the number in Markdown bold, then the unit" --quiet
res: **7934** kWh
